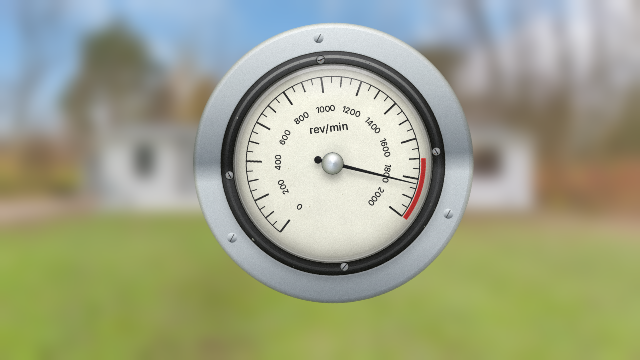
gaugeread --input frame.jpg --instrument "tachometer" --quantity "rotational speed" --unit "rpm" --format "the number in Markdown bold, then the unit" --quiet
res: **1825** rpm
